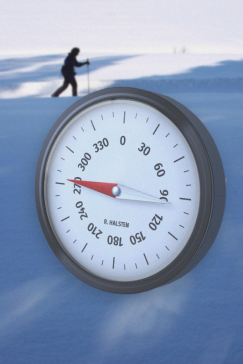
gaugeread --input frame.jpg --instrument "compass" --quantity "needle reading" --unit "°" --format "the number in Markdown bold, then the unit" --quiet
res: **275** °
